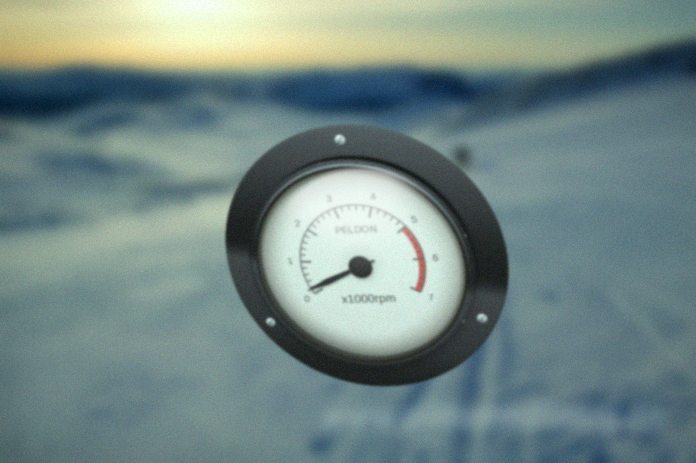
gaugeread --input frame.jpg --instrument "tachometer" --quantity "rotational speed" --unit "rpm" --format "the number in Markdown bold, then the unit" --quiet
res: **200** rpm
